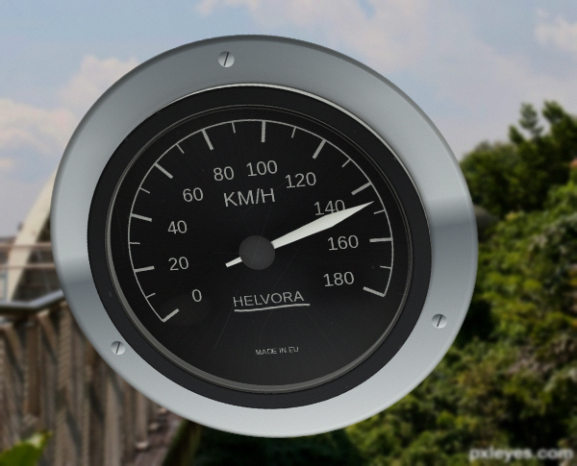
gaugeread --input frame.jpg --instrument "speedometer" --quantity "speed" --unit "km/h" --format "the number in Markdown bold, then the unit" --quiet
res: **145** km/h
